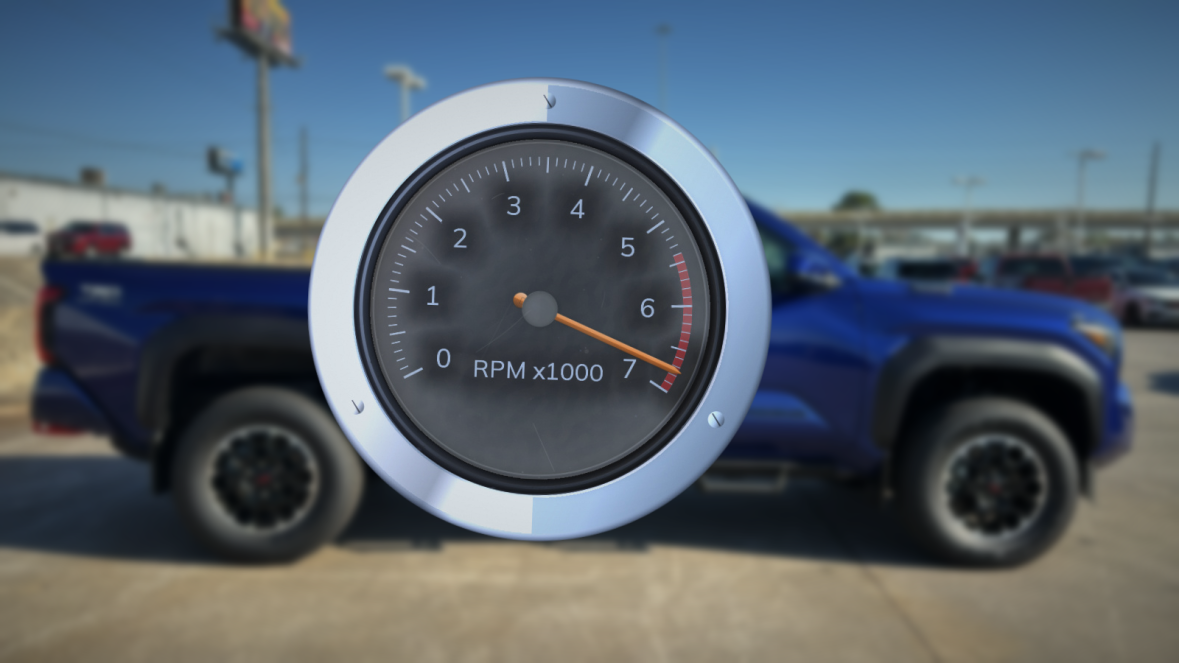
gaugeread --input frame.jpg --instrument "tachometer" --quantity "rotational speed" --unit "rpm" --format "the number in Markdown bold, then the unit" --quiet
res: **6750** rpm
